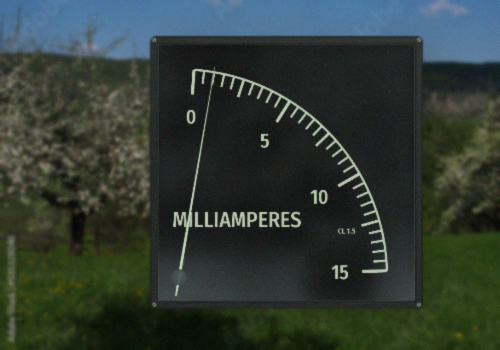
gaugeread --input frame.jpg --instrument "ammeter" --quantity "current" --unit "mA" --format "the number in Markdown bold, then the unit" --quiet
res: **1** mA
